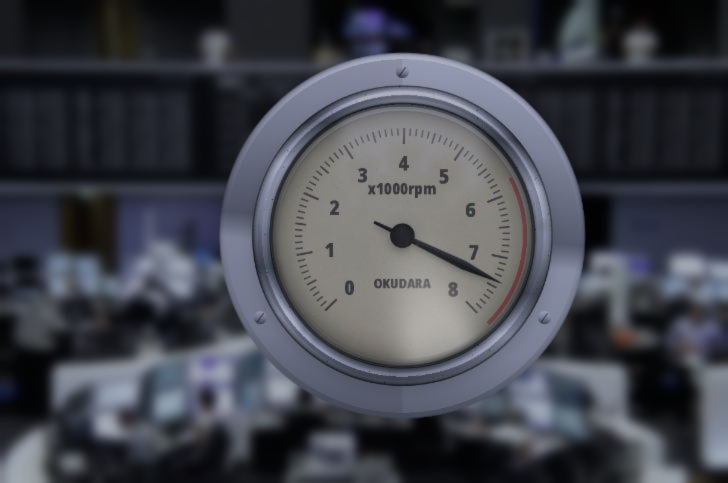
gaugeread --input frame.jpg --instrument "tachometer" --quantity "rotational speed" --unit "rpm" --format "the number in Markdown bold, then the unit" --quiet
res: **7400** rpm
